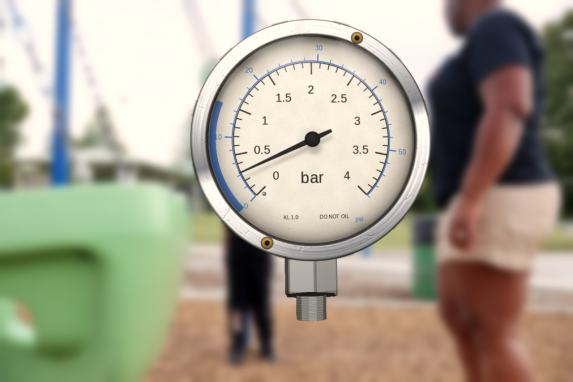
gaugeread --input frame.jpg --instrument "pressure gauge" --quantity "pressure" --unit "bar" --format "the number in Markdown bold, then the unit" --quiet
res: **0.3** bar
